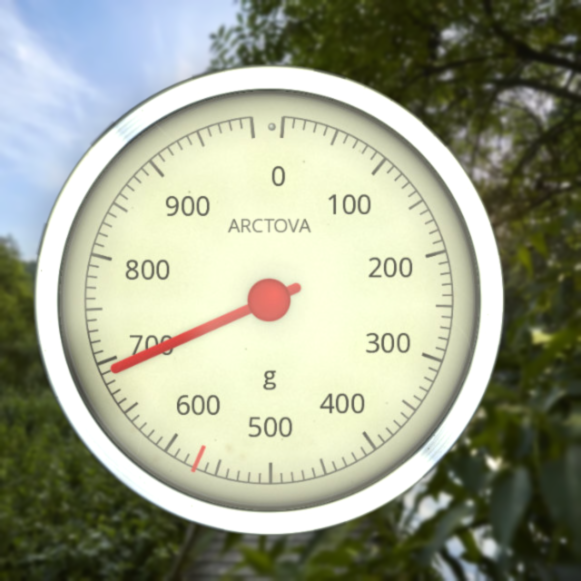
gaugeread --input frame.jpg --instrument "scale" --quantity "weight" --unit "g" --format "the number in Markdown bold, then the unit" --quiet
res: **690** g
